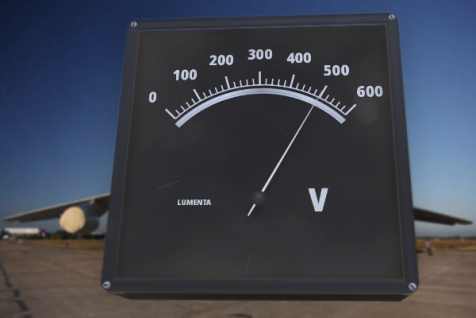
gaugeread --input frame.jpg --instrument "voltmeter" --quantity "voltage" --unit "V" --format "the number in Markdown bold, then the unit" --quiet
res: **500** V
